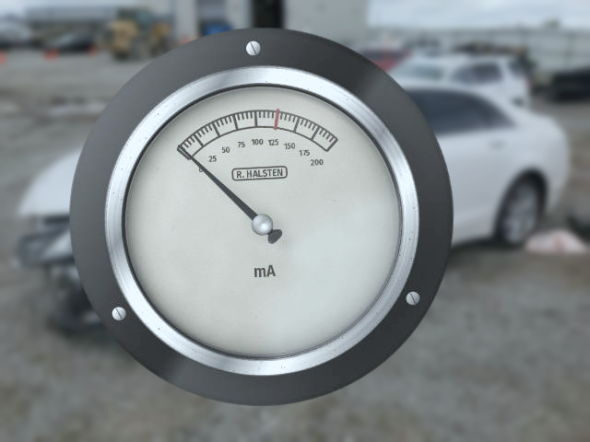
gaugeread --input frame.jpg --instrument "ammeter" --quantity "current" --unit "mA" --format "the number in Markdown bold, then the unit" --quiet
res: **5** mA
